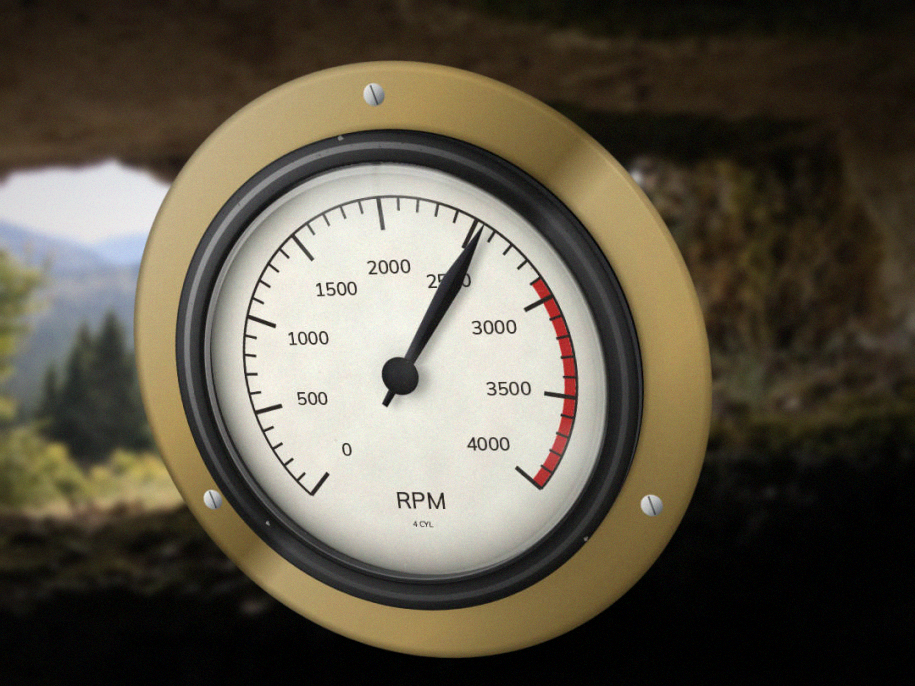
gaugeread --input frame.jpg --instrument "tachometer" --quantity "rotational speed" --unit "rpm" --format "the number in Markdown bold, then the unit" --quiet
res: **2550** rpm
